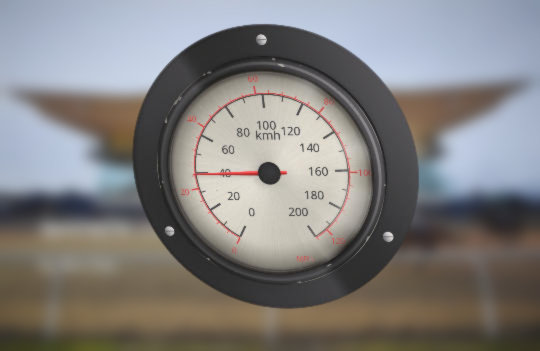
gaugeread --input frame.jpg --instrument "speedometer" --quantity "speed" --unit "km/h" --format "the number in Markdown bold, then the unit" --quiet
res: **40** km/h
